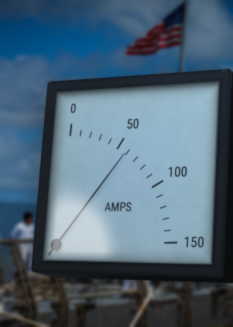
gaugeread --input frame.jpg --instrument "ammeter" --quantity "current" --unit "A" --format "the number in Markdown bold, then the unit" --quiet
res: **60** A
